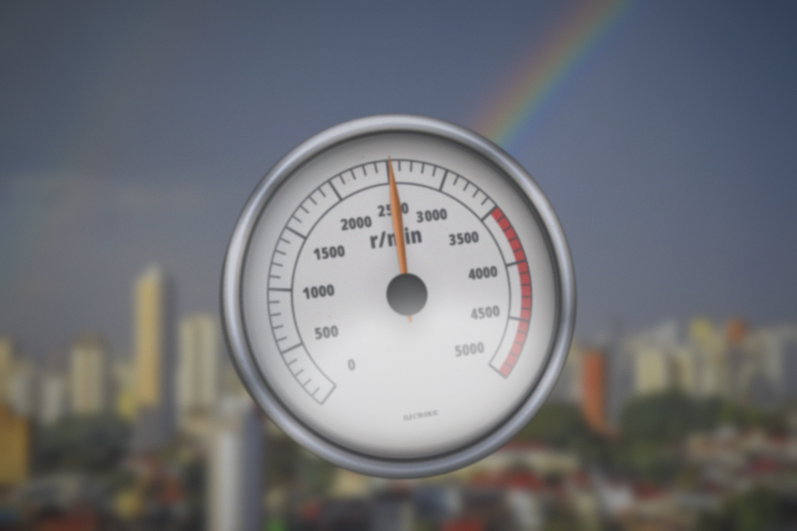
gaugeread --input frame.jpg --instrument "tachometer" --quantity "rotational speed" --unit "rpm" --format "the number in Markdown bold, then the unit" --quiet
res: **2500** rpm
